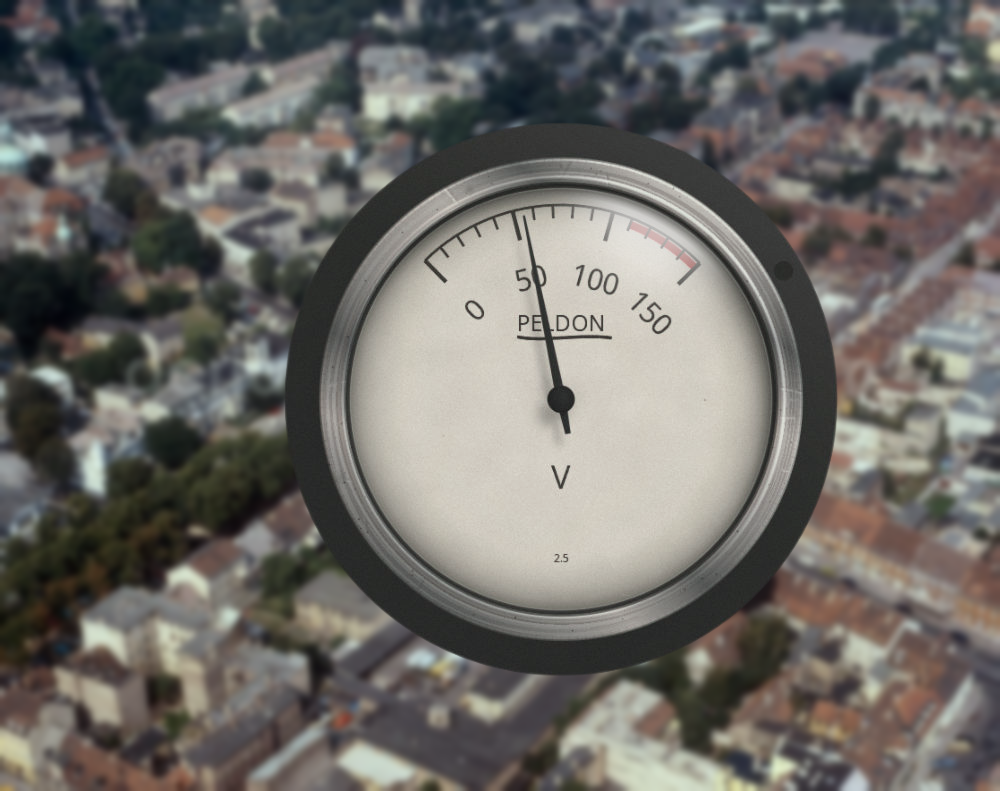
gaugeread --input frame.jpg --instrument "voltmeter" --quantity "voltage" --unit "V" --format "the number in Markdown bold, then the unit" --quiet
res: **55** V
